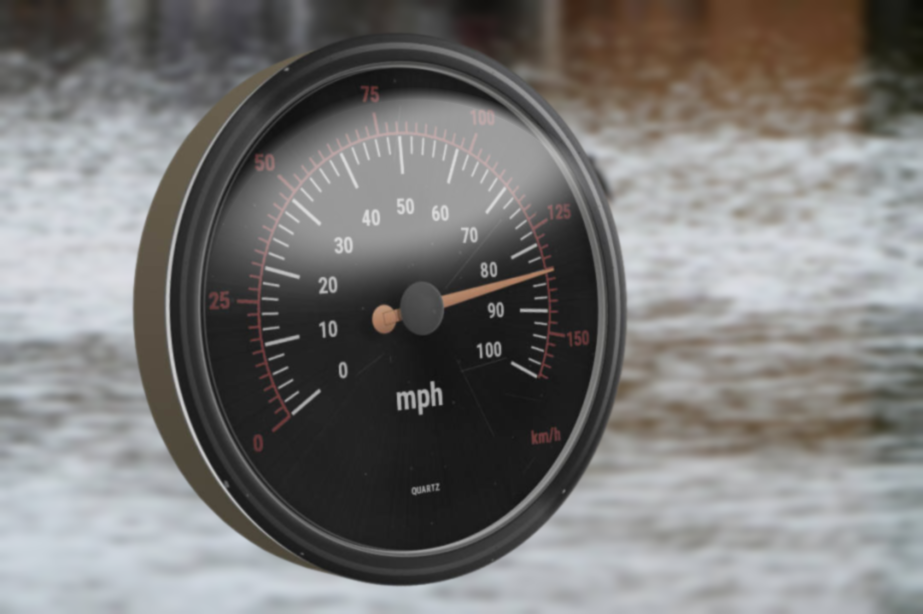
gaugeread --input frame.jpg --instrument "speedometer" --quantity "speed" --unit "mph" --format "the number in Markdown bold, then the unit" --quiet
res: **84** mph
